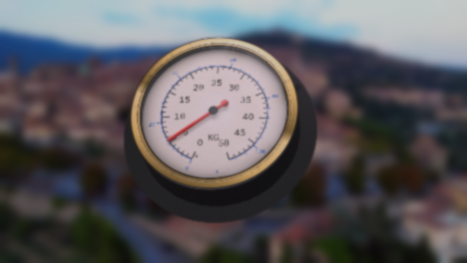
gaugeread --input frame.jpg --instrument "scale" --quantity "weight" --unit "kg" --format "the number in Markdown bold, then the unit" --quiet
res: **5** kg
